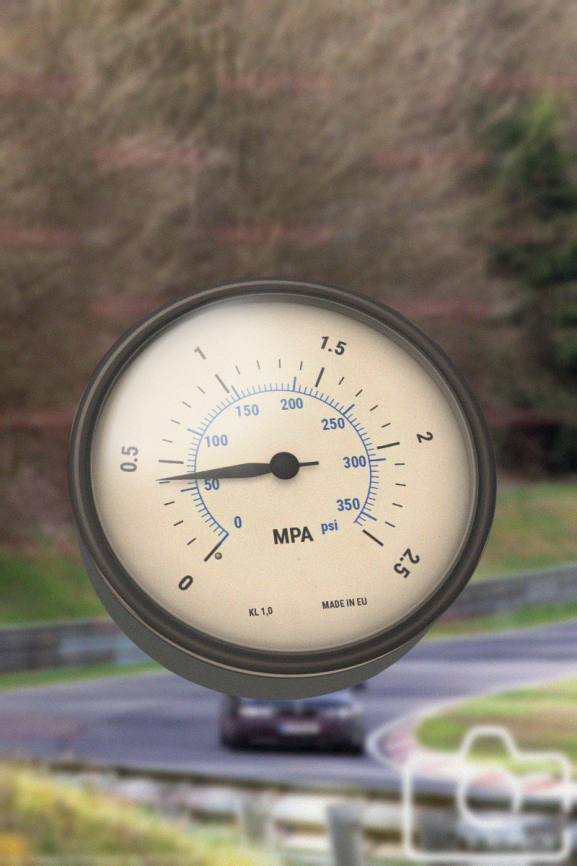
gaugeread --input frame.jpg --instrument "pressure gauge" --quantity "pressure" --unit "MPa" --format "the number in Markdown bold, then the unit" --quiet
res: **0.4** MPa
